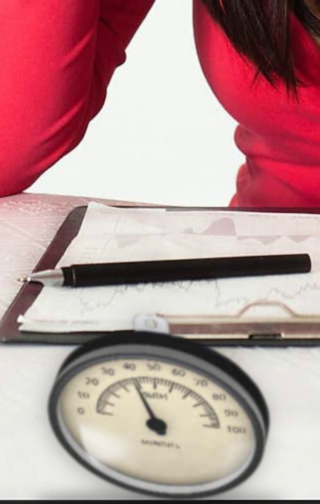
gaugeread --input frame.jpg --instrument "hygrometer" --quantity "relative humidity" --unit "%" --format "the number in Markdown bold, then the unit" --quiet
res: **40** %
